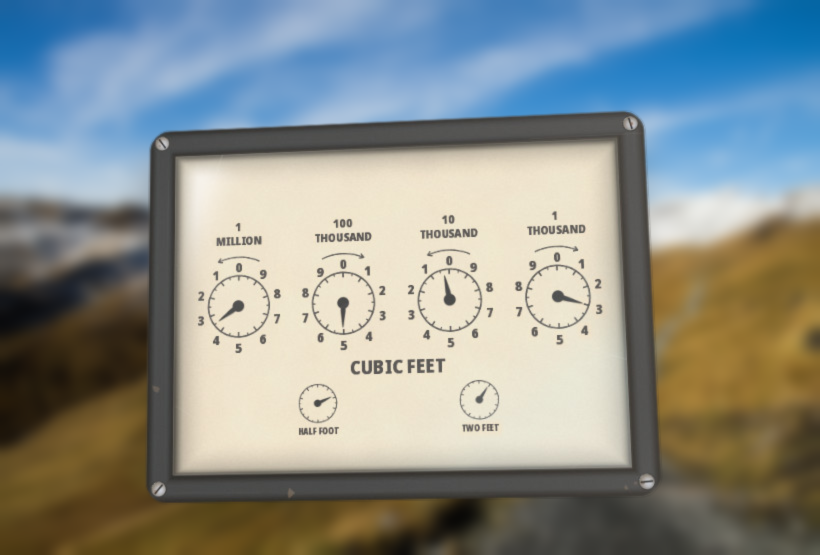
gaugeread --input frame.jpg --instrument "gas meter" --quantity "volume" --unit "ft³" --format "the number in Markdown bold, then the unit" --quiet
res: **350300** ft³
